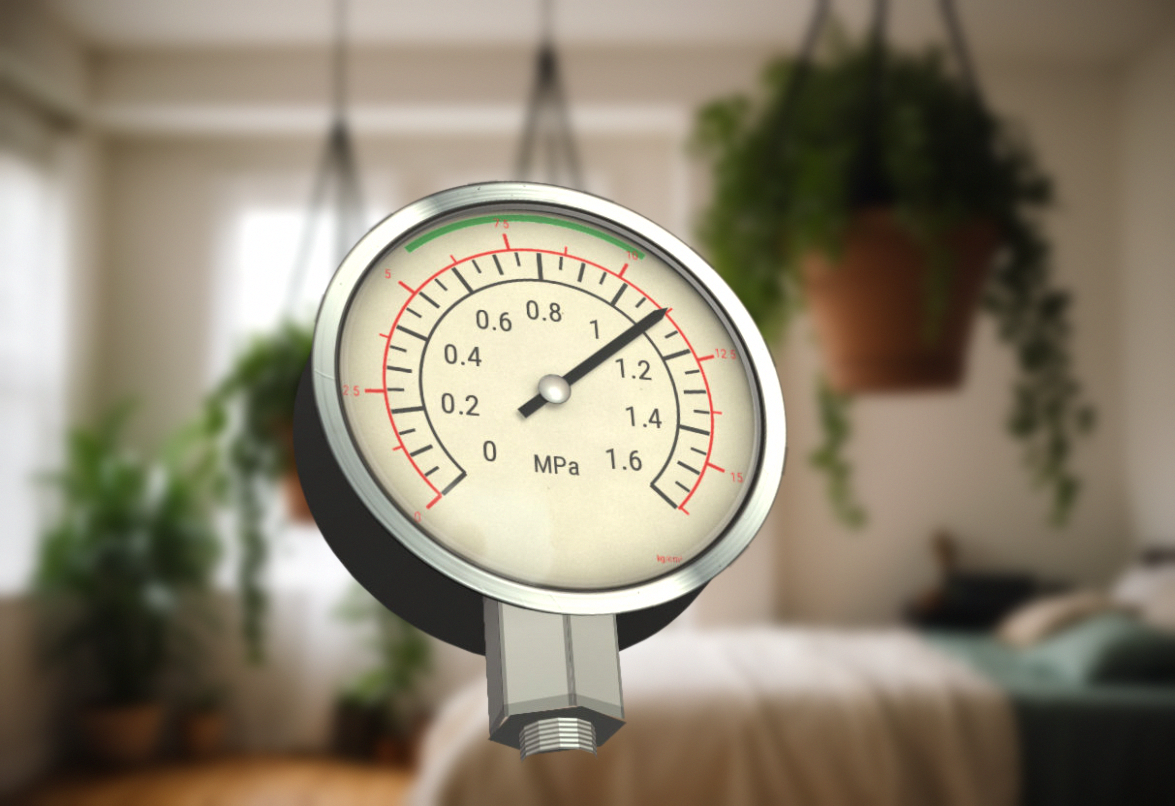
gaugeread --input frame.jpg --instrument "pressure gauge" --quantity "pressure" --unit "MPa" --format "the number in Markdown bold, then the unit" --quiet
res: **1.1** MPa
